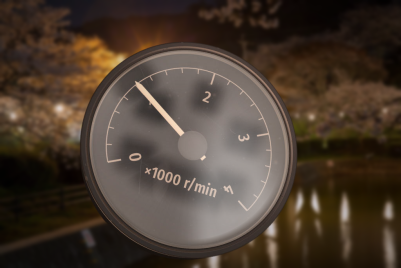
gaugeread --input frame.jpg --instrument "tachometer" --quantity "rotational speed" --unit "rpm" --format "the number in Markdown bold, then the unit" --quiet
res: **1000** rpm
